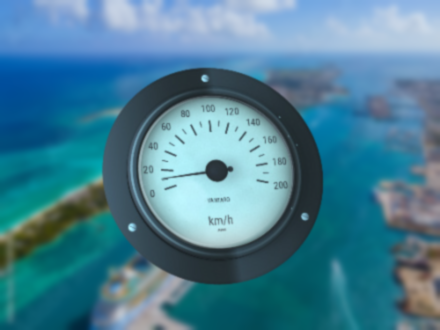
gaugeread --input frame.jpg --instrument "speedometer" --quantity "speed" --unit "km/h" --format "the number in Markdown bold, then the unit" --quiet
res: **10** km/h
